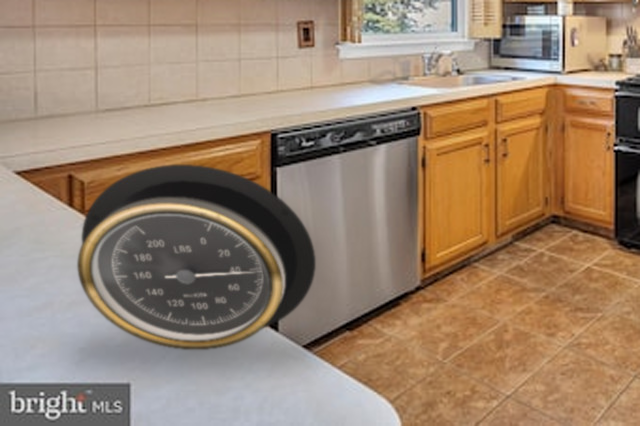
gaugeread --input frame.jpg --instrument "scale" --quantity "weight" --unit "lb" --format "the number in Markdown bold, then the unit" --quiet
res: **40** lb
